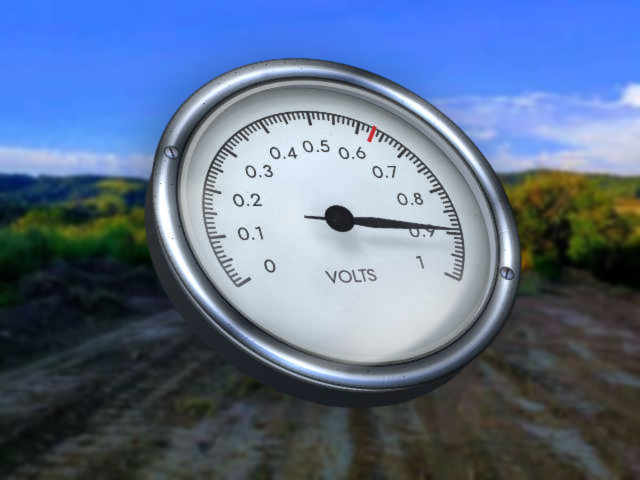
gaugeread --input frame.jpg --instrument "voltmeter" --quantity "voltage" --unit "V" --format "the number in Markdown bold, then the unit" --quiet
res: **0.9** V
